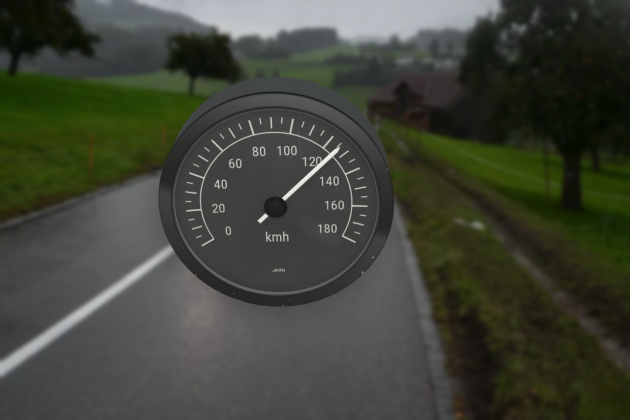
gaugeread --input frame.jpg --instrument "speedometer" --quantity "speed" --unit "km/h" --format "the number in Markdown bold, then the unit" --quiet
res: **125** km/h
